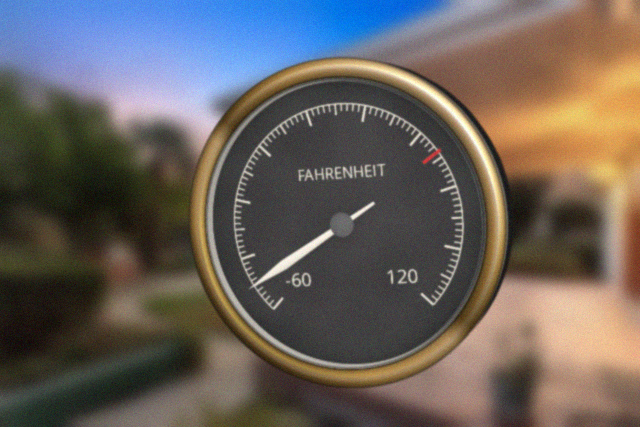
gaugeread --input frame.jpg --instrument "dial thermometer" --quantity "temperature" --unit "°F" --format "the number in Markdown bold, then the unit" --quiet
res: **-50** °F
